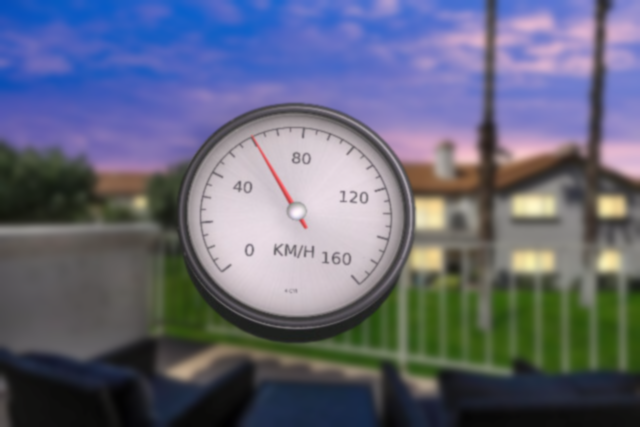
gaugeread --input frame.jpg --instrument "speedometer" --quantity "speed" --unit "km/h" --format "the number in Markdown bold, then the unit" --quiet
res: **60** km/h
